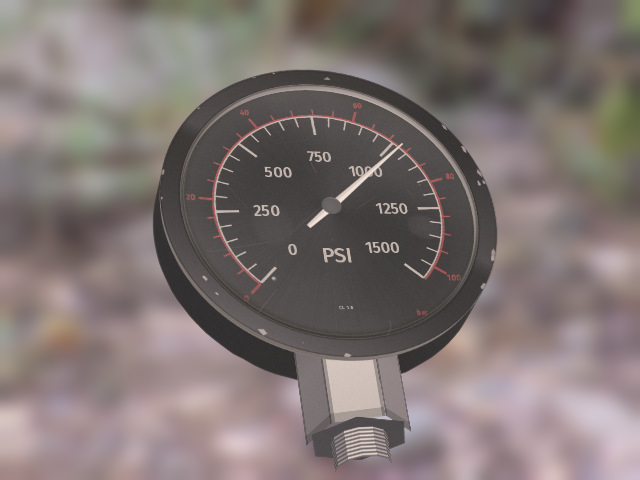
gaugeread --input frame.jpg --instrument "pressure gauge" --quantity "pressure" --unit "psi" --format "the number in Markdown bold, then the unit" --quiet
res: **1025** psi
